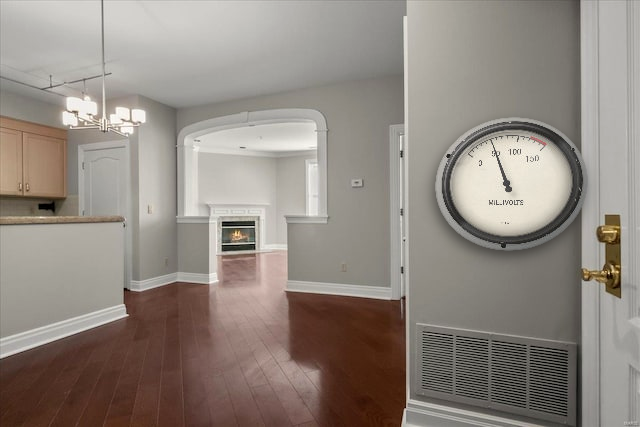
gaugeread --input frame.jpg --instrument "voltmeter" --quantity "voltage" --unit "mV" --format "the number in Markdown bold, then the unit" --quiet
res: **50** mV
